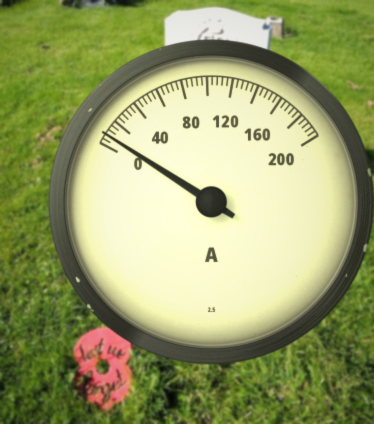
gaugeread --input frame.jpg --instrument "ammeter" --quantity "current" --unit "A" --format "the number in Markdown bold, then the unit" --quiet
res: **8** A
